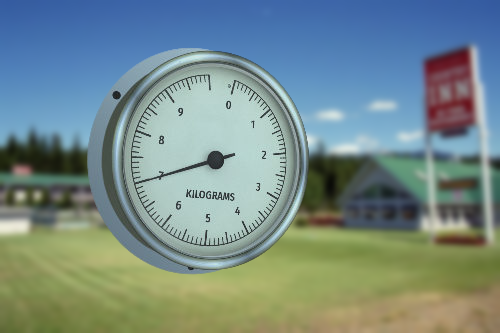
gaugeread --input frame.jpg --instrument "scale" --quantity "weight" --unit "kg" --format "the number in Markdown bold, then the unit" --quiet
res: **7** kg
